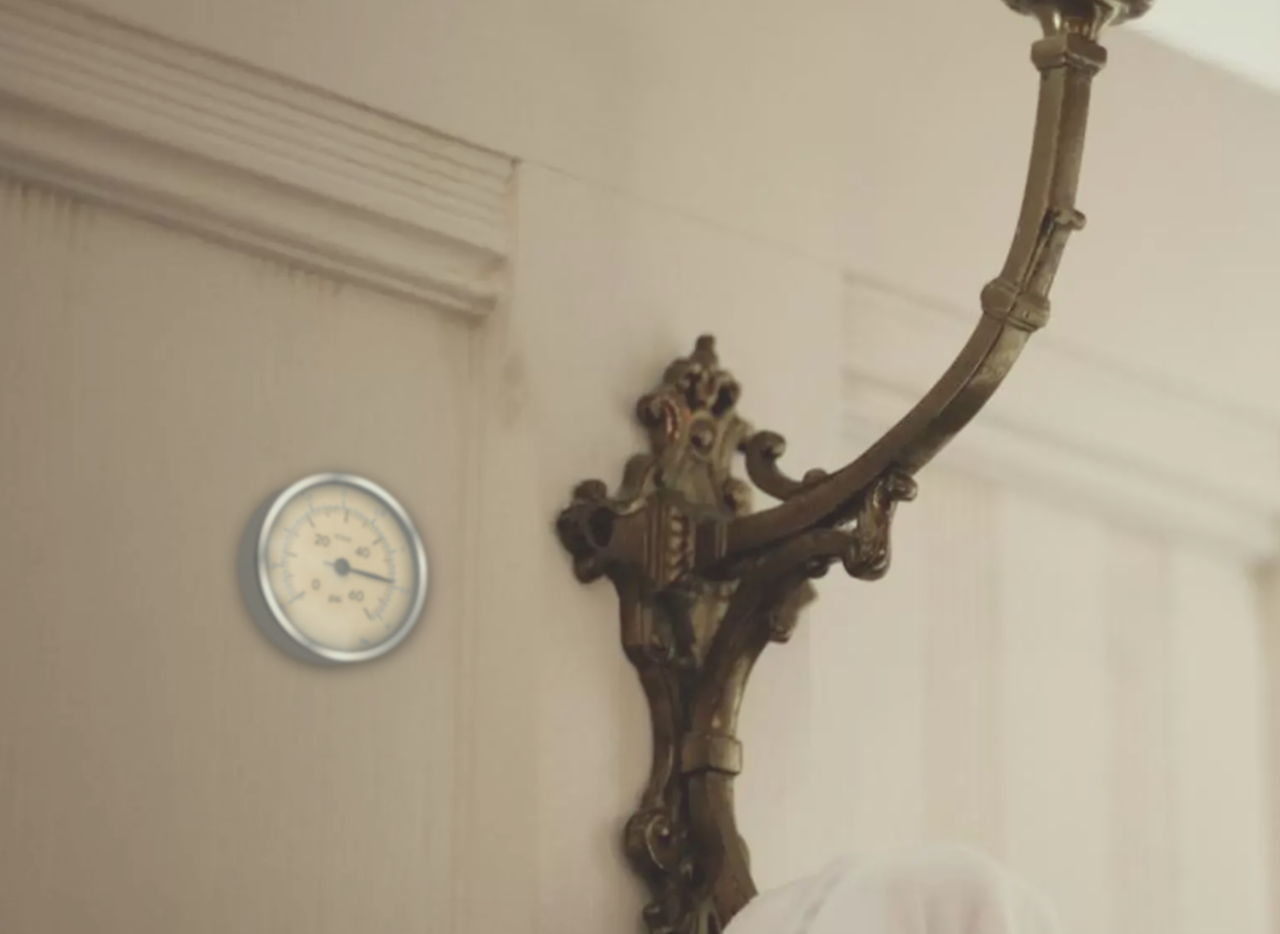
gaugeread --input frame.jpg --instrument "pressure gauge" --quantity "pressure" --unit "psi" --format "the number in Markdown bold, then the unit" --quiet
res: **50** psi
